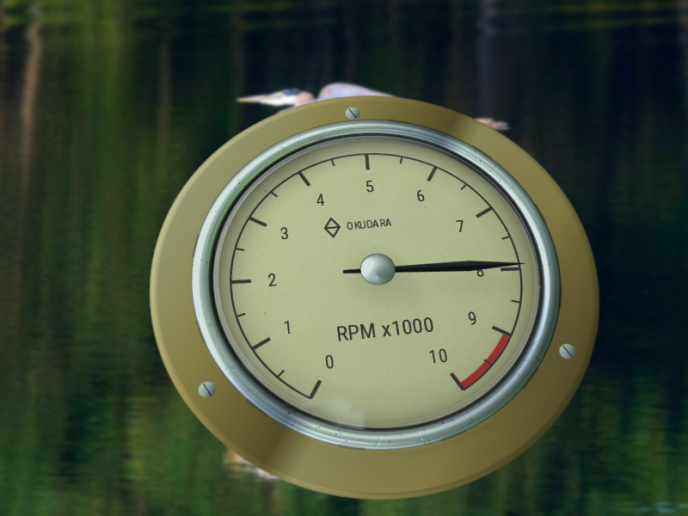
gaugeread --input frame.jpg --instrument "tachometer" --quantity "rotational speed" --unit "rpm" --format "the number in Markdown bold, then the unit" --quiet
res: **8000** rpm
